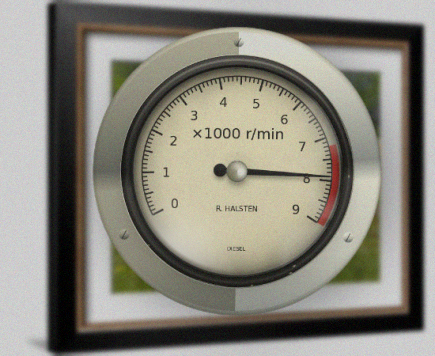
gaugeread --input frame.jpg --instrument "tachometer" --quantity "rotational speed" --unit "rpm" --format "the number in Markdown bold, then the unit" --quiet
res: **7900** rpm
